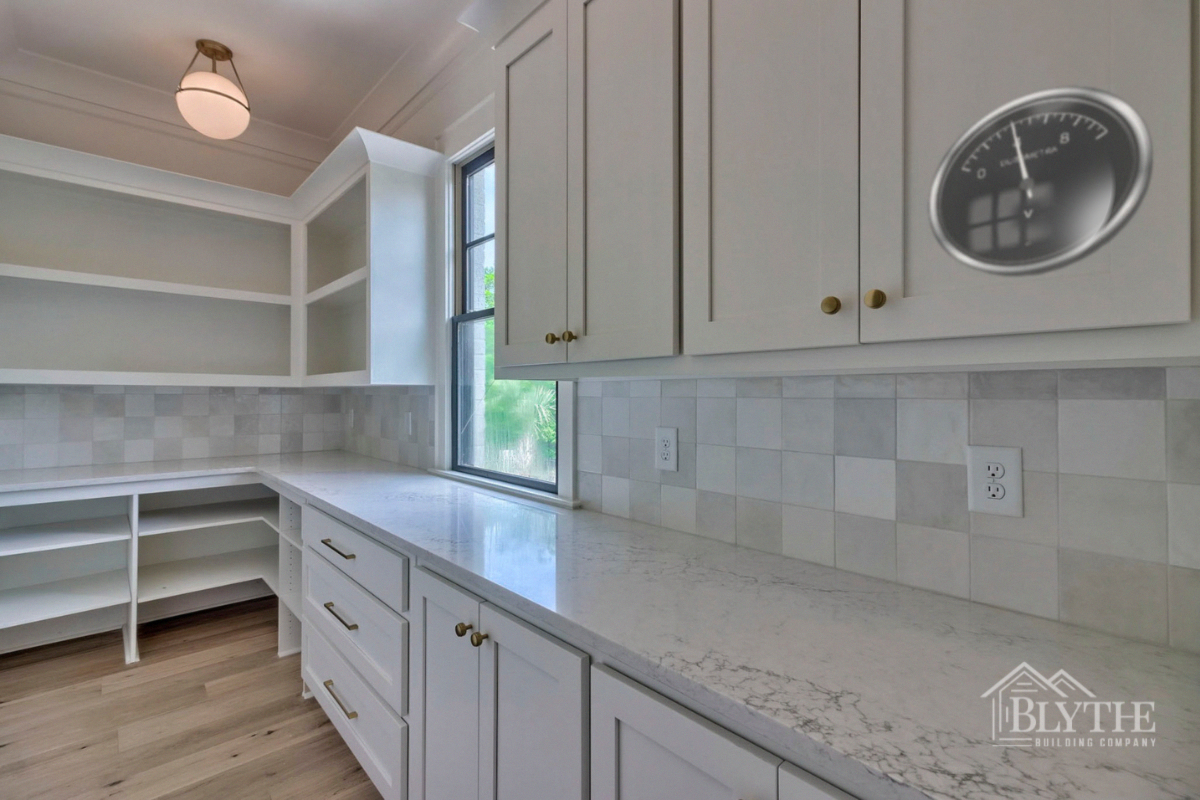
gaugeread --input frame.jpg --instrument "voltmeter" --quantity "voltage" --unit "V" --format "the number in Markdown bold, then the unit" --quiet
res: **4** V
